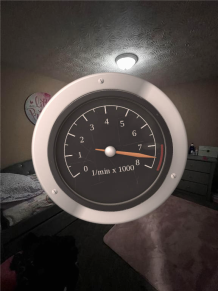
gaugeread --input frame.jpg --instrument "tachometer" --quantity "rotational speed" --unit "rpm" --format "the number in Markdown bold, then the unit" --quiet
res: **7500** rpm
